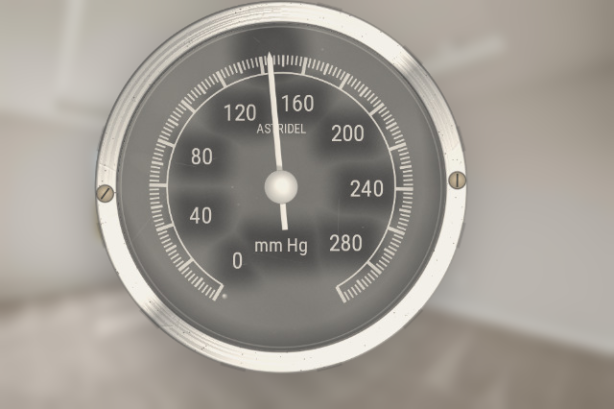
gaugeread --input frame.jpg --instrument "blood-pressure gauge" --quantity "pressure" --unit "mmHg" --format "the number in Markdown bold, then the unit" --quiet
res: **144** mmHg
